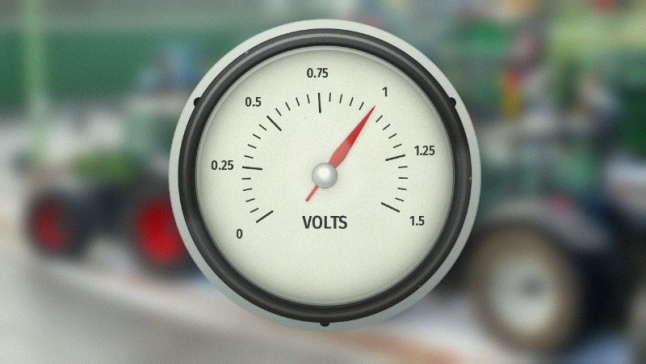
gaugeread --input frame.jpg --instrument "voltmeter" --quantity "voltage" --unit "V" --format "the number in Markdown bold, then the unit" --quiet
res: **1** V
